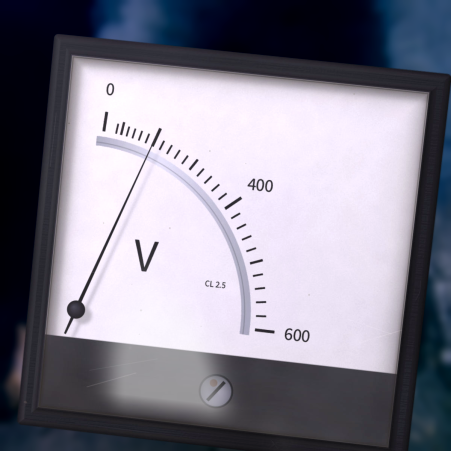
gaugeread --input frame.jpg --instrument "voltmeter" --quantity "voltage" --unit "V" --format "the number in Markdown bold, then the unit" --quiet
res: **200** V
